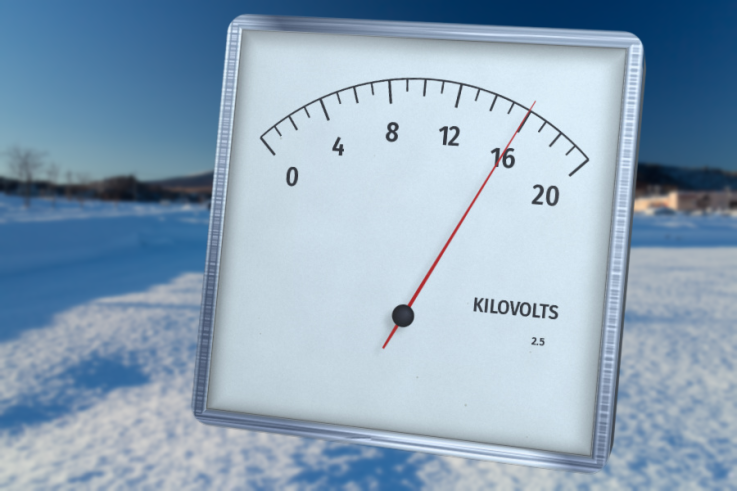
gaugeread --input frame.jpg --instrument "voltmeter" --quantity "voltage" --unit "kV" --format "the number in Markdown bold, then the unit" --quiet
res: **16** kV
